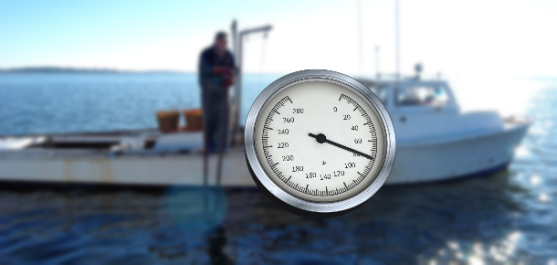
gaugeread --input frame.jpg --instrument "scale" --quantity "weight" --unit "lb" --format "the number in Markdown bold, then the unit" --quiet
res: **80** lb
